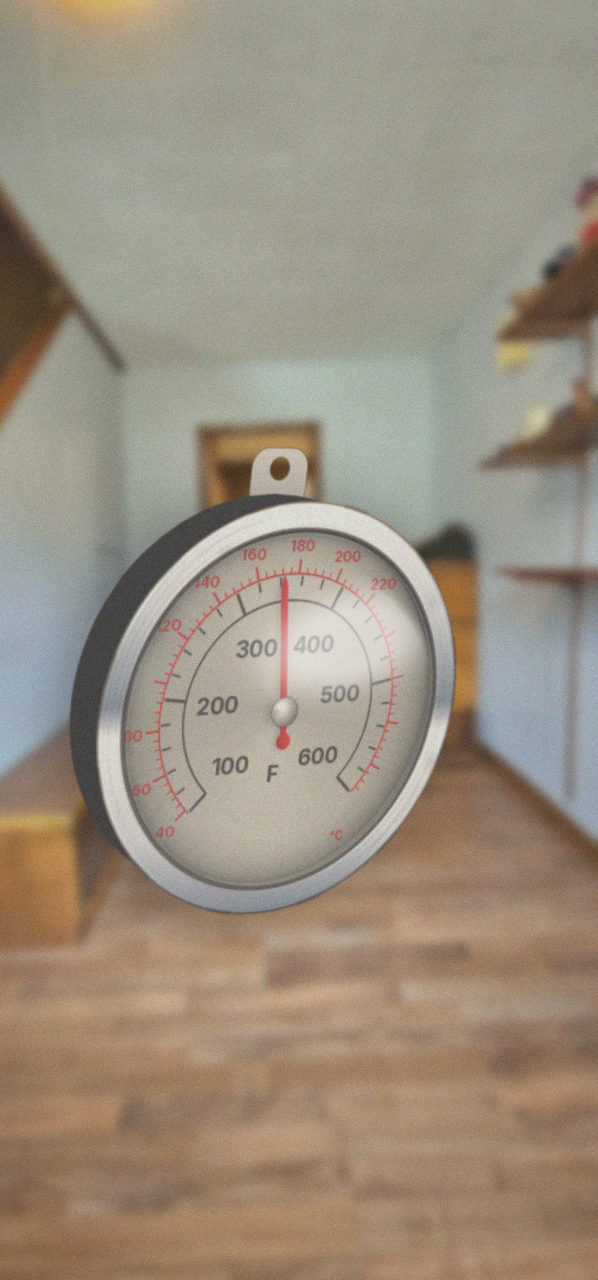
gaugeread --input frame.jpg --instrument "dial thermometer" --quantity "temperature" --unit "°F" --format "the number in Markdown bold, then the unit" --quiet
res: **340** °F
